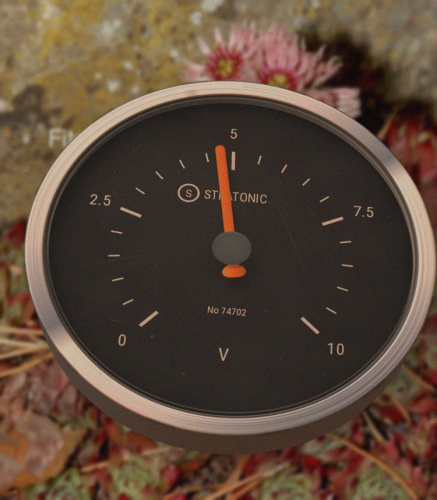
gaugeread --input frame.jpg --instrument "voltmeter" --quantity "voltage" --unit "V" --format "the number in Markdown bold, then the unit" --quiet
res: **4.75** V
